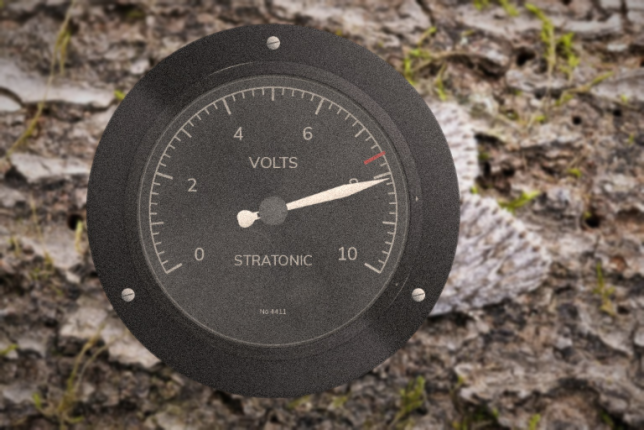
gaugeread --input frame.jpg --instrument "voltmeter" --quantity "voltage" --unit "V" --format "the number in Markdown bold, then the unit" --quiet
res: **8.1** V
